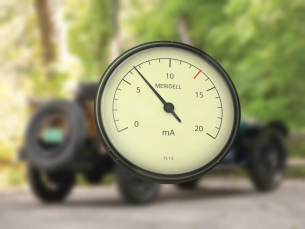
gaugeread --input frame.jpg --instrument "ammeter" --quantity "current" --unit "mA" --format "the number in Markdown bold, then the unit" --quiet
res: **6.5** mA
